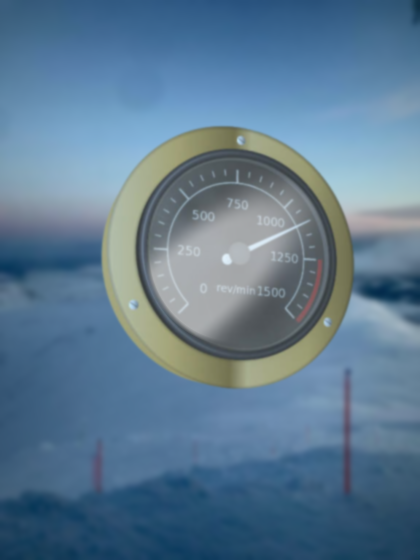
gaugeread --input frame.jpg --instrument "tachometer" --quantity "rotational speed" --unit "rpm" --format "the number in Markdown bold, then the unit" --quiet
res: **1100** rpm
